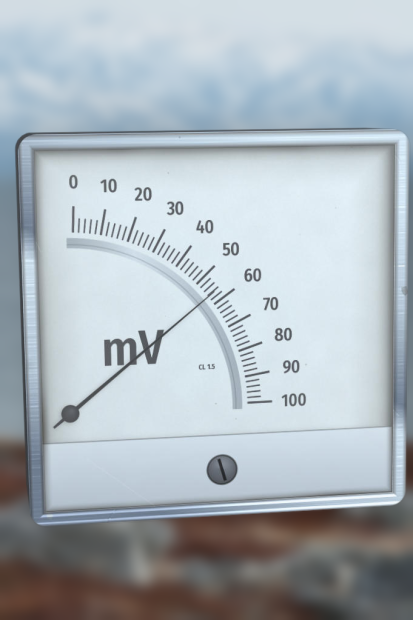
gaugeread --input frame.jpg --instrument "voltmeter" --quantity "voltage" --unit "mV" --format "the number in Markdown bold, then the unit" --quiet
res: **56** mV
